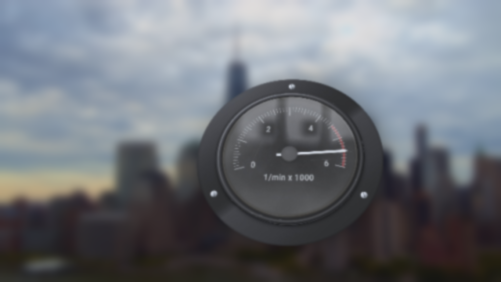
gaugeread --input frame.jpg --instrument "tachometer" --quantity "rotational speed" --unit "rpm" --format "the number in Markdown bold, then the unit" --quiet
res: **5500** rpm
